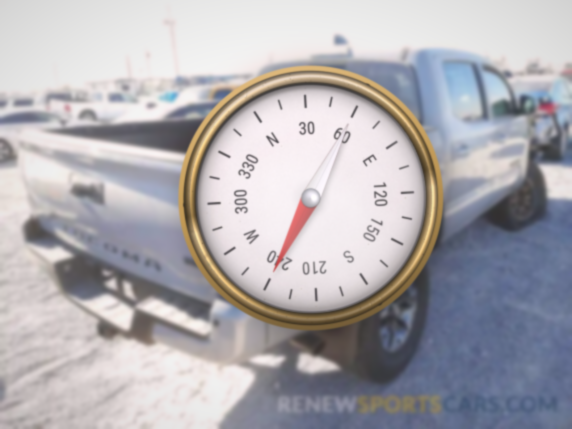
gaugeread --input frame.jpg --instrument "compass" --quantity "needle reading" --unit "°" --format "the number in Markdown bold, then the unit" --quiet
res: **240** °
